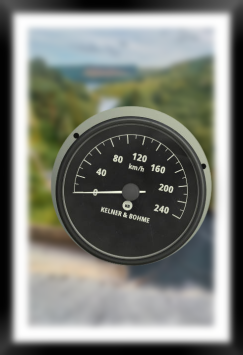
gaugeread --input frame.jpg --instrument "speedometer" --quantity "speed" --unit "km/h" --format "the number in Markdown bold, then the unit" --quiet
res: **0** km/h
